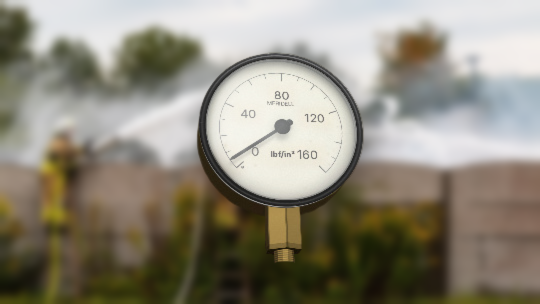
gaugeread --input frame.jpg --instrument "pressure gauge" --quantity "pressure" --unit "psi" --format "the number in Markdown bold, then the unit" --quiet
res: **5** psi
